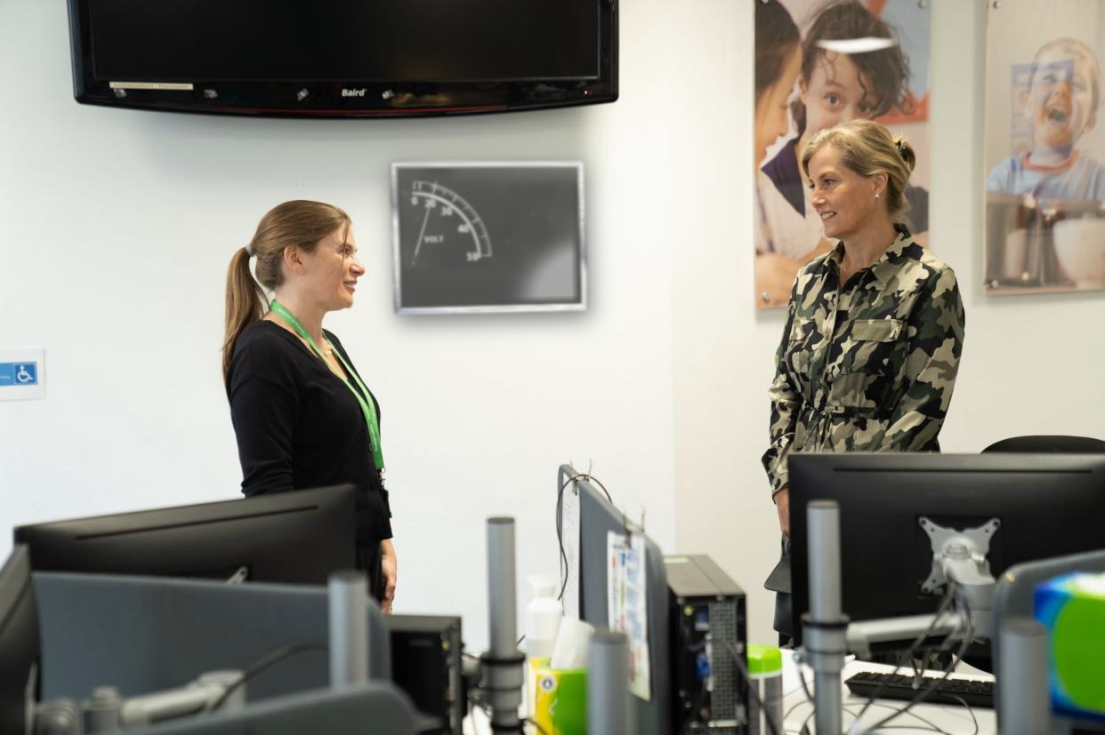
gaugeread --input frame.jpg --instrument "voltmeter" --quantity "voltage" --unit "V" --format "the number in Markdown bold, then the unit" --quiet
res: **20** V
